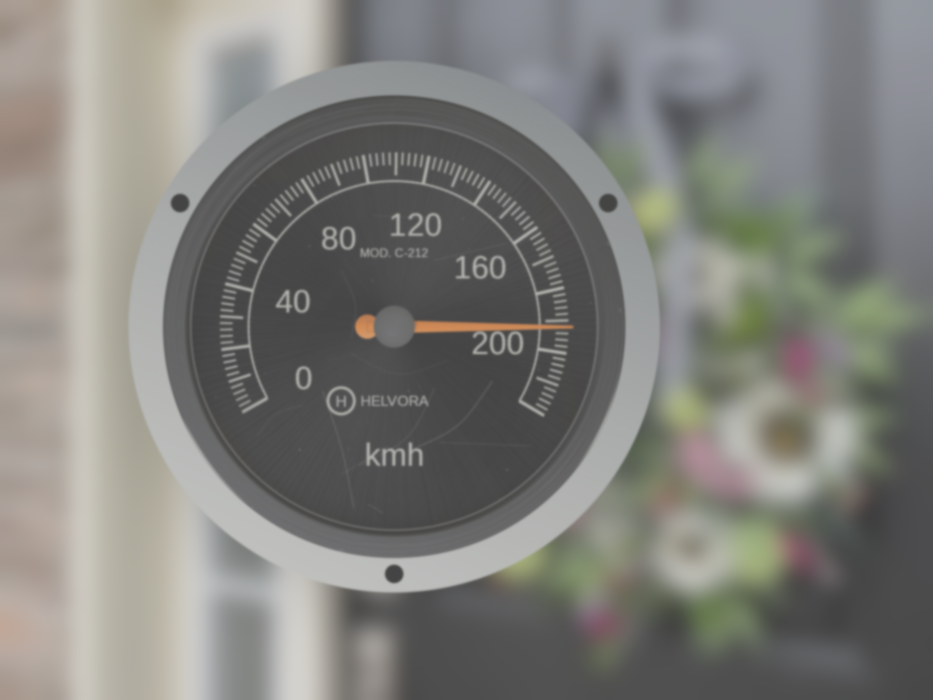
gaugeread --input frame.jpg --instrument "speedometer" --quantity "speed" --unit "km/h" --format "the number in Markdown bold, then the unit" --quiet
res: **192** km/h
